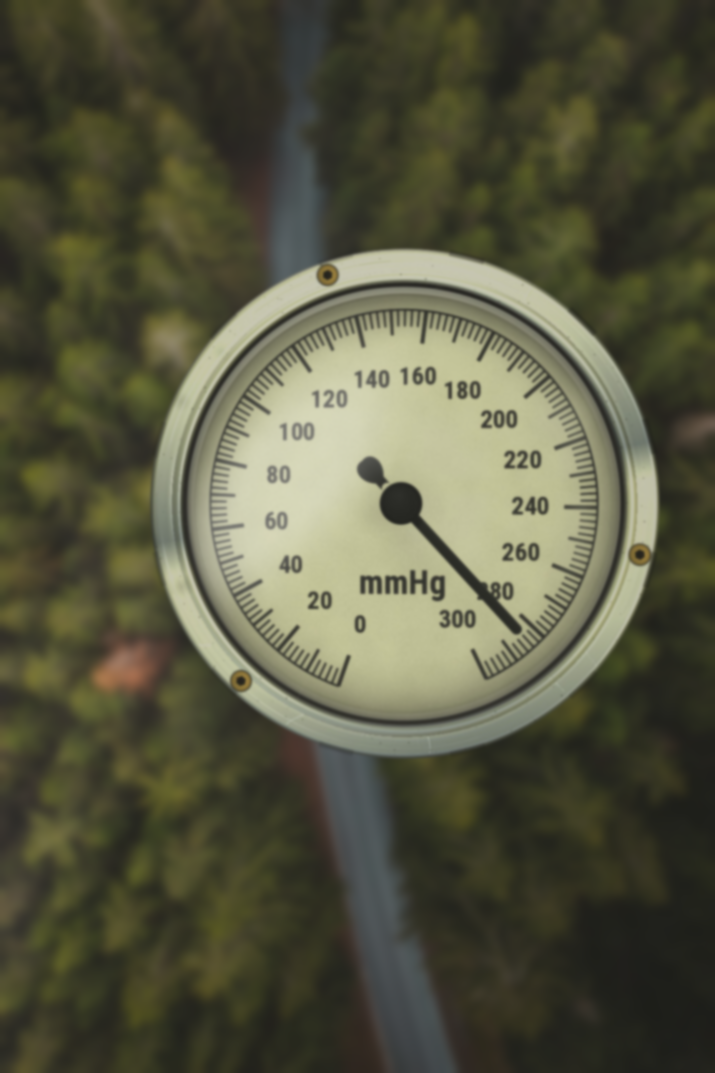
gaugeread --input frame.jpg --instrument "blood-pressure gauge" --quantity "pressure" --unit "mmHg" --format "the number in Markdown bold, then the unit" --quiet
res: **284** mmHg
